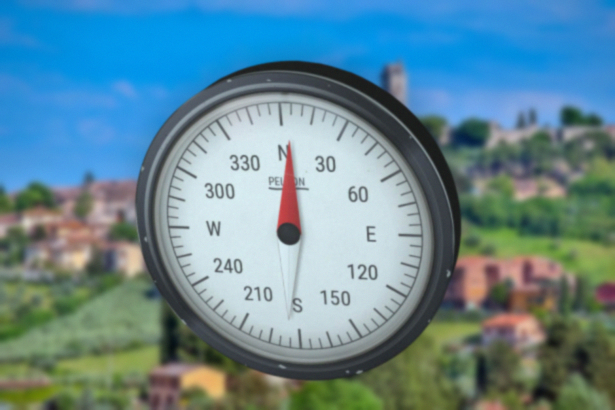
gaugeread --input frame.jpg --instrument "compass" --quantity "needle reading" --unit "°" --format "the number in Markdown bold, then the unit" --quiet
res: **5** °
